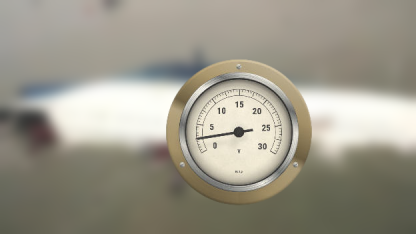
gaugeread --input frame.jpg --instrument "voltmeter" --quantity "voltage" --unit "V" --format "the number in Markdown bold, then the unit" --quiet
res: **2.5** V
